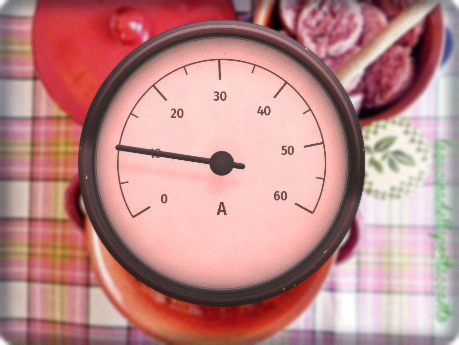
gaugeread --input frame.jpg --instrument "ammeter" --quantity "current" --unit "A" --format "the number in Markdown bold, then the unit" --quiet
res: **10** A
